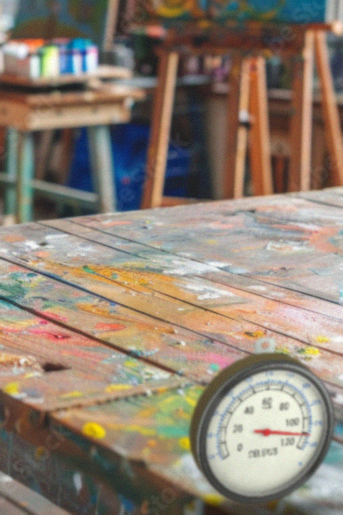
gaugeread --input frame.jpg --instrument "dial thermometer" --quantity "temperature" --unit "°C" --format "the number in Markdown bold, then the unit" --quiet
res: **110** °C
